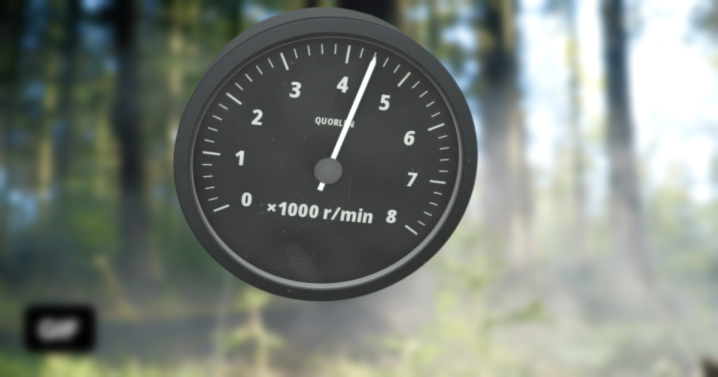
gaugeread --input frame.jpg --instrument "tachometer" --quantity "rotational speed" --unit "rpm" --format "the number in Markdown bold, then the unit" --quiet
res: **4400** rpm
